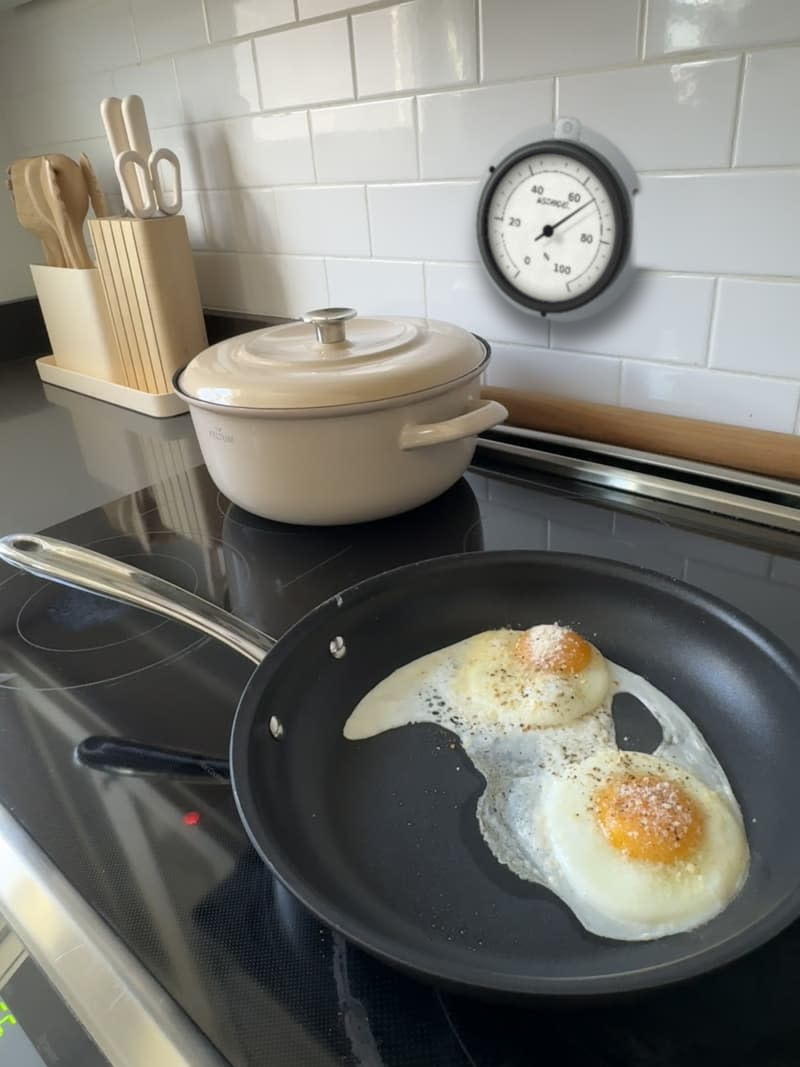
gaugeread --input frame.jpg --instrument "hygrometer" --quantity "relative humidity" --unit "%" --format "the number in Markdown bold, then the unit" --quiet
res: **66** %
